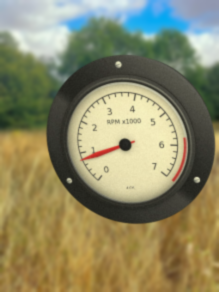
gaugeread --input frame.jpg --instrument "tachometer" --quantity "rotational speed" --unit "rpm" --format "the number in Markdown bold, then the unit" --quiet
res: **800** rpm
